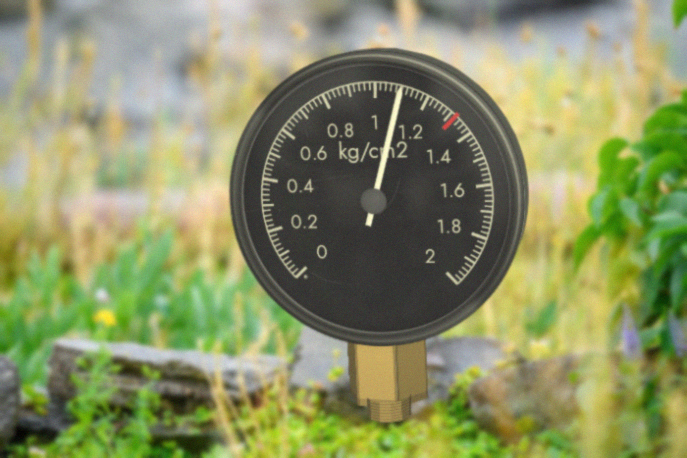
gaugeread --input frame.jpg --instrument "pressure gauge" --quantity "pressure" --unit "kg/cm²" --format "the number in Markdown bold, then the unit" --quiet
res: **1.1** kg/cm²
